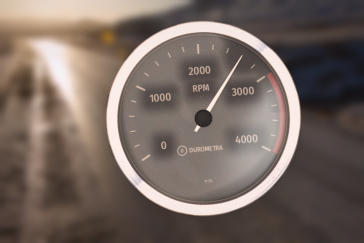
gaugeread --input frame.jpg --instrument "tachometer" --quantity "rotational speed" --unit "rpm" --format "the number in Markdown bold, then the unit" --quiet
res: **2600** rpm
